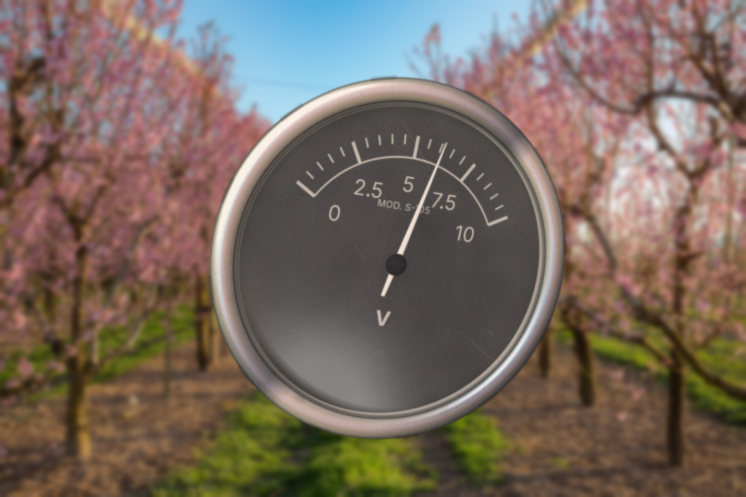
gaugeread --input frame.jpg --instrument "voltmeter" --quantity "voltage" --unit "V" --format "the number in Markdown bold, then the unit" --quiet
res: **6** V
